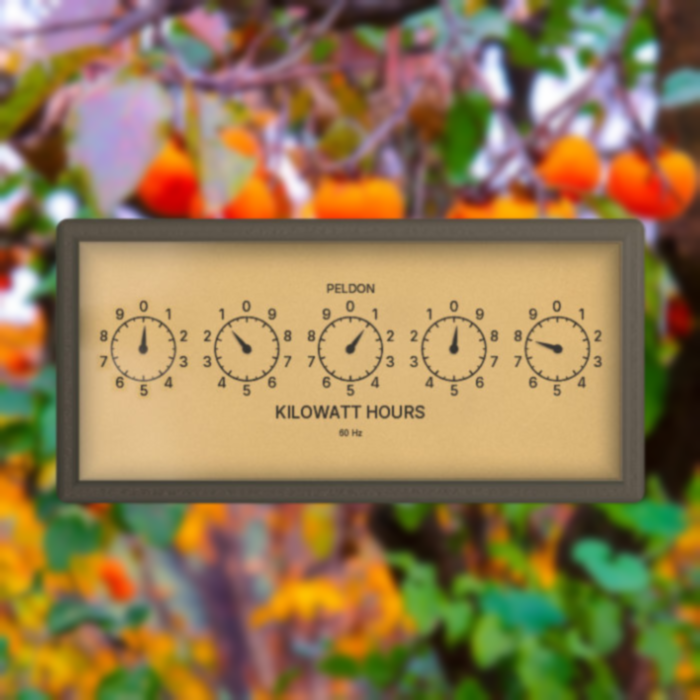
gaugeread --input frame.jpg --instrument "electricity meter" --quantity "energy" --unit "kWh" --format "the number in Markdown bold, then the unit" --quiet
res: **1098** kWh
